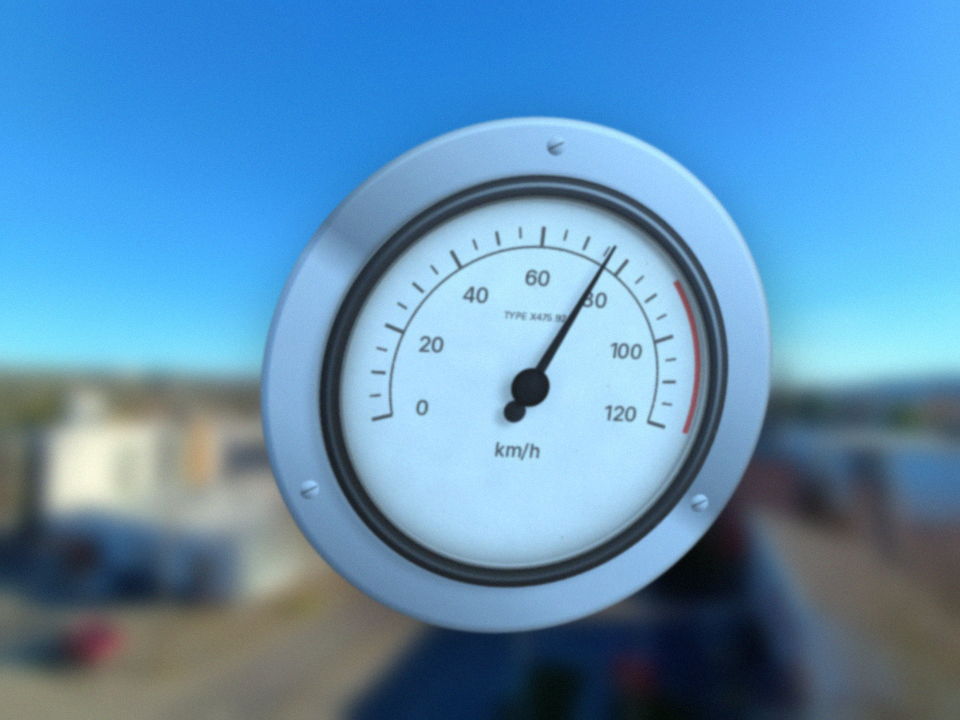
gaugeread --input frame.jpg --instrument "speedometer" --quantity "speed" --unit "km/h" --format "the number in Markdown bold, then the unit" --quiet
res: **75** km/h
